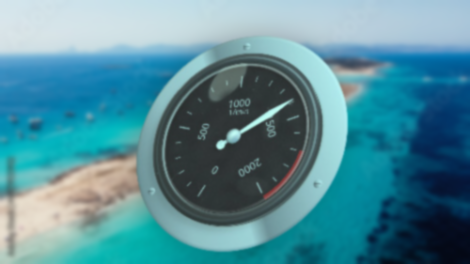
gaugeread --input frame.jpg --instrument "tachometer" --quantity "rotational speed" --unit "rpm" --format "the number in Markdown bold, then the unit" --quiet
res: **1400** rpm
